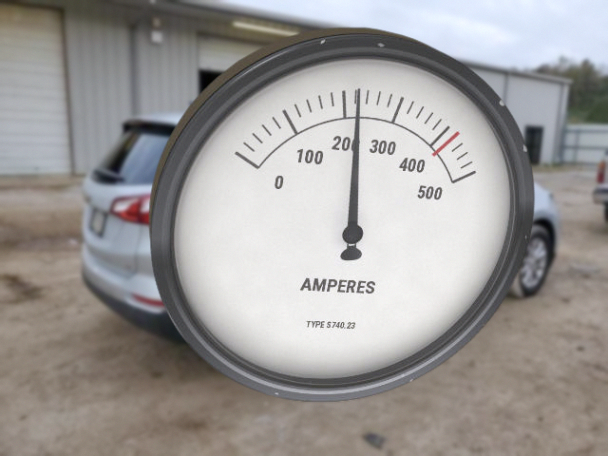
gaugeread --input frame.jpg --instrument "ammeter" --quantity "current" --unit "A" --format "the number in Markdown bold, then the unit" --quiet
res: **220** A
